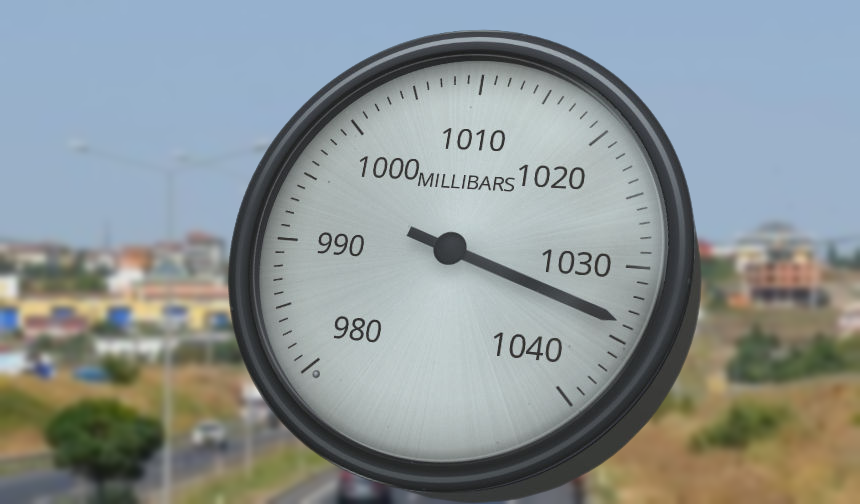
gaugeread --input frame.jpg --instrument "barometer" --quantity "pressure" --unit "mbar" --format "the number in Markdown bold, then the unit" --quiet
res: **1034** mbar
